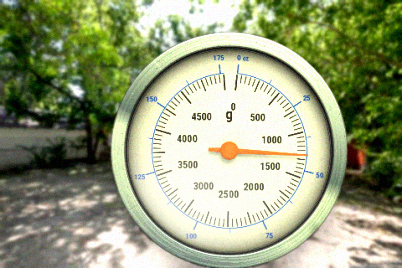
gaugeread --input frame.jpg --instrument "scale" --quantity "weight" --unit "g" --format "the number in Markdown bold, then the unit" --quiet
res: **1250** g
